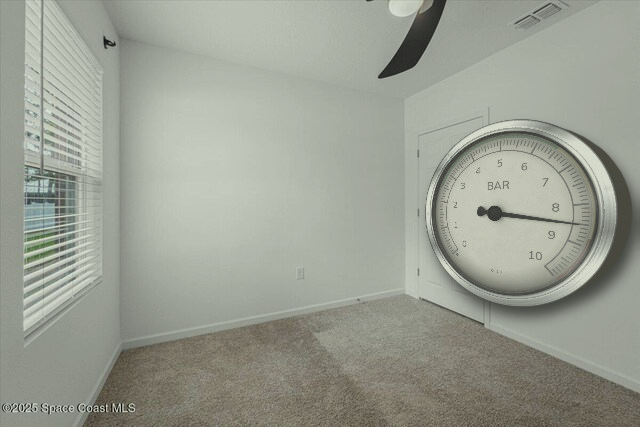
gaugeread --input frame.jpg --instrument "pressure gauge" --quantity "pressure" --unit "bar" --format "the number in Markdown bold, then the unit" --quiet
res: **8.5** bar
